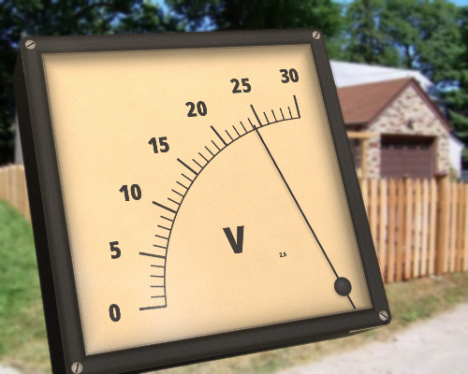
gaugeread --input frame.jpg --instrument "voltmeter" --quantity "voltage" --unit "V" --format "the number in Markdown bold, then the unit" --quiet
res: **24** V
